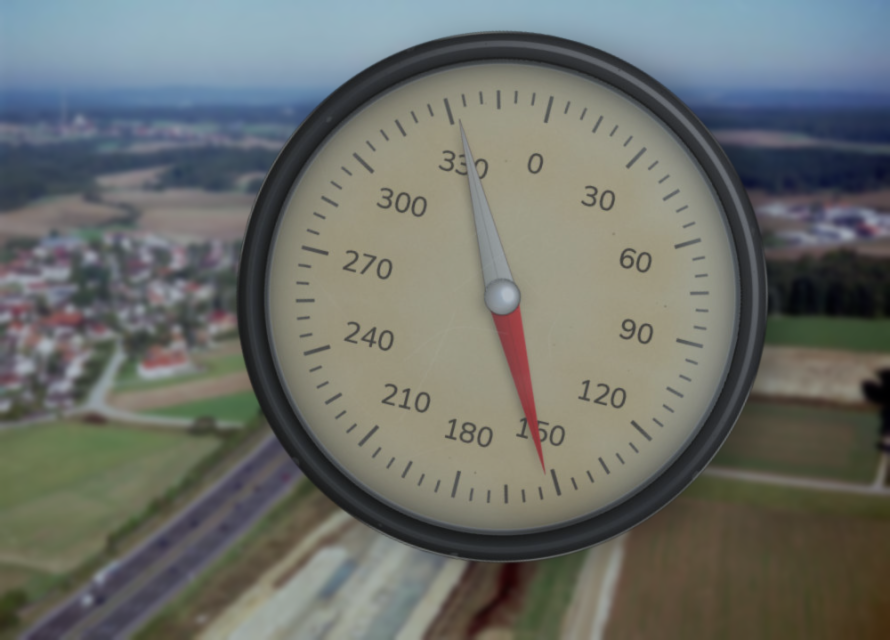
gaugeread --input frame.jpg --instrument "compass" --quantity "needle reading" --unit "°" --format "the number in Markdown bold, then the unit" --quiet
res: **152.5** °
